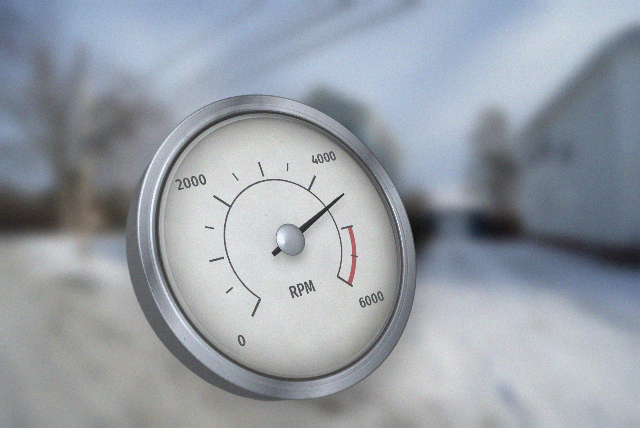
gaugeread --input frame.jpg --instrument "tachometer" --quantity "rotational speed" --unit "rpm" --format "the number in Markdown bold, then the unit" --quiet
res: **4500** rpm
